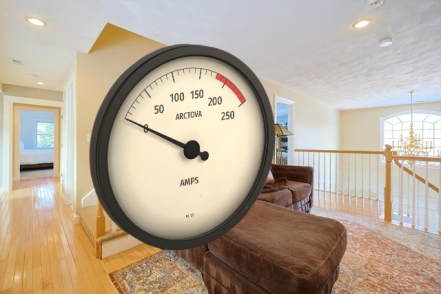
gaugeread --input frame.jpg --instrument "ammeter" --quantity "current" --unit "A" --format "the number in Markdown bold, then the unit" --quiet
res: **0** A
